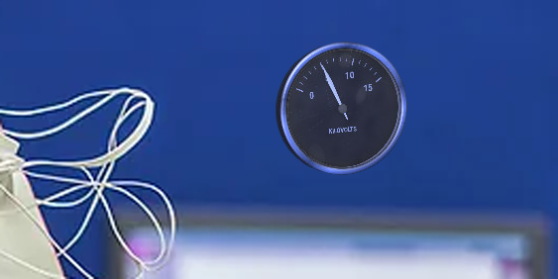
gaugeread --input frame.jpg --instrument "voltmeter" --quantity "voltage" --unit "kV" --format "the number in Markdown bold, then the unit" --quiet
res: **5** kV
